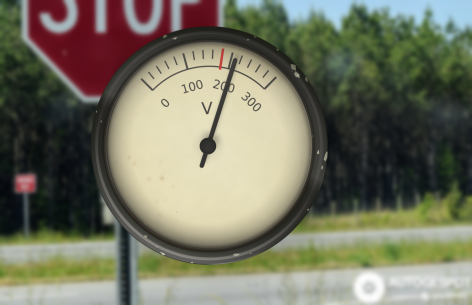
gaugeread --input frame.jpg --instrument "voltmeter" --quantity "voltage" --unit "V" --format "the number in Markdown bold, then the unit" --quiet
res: **210** V
